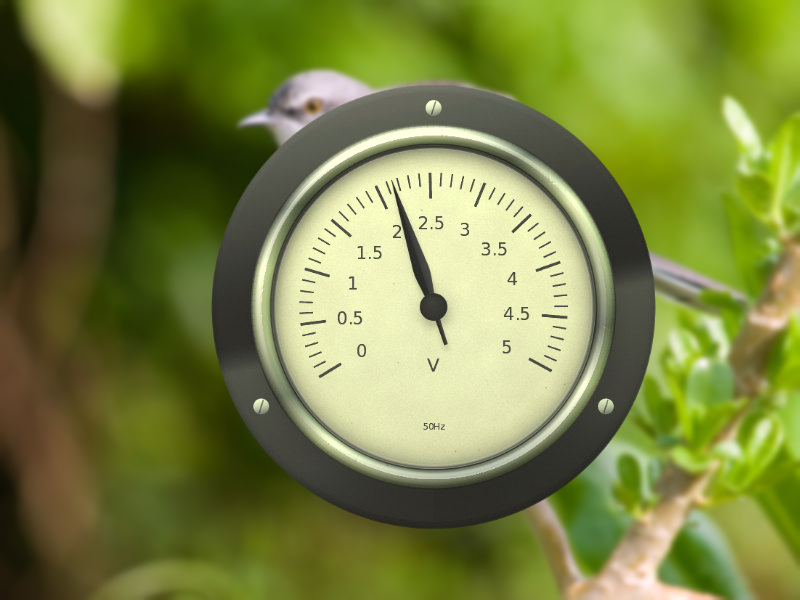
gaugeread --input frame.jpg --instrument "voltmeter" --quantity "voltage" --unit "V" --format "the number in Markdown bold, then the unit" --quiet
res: **2.15** V
